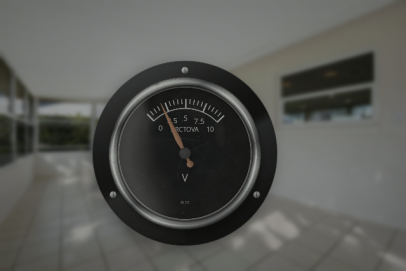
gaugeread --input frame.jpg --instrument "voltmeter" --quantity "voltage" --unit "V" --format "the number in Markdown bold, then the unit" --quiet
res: **2** V
